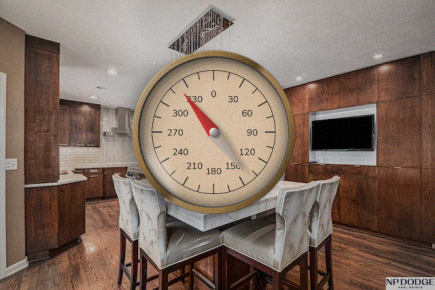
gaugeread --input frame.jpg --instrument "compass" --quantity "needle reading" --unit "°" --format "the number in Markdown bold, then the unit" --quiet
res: **322.5** °
